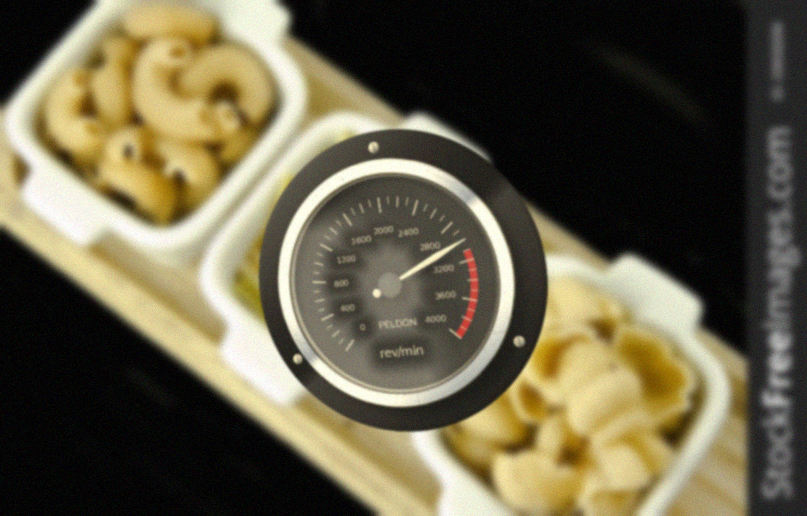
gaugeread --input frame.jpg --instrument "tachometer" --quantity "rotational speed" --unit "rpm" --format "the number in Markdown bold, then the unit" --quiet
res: **3000** rpm
